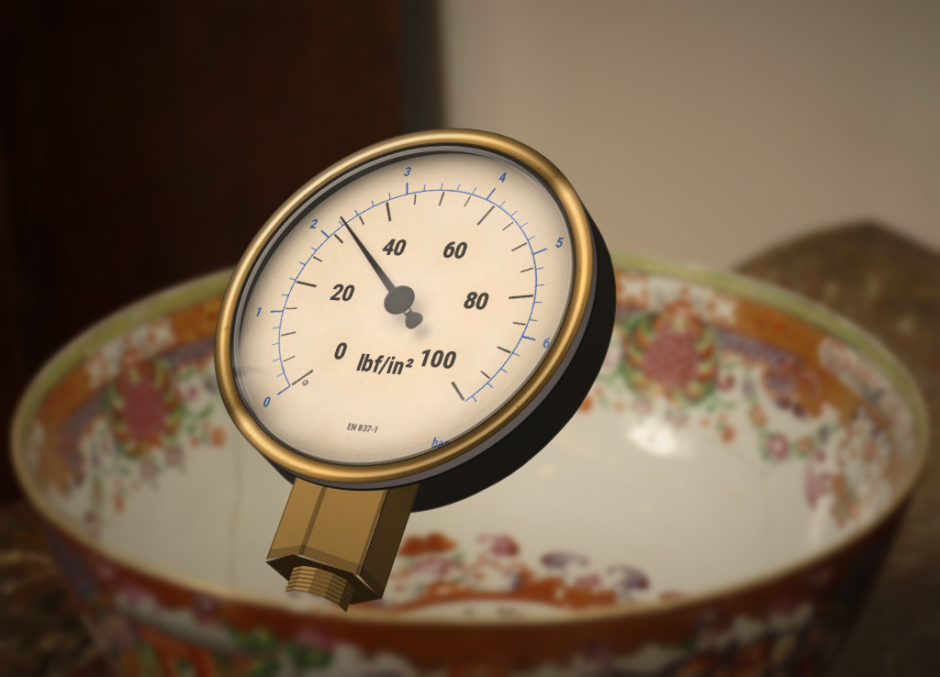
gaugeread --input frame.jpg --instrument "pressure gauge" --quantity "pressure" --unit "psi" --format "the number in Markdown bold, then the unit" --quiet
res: **32.5** psi
